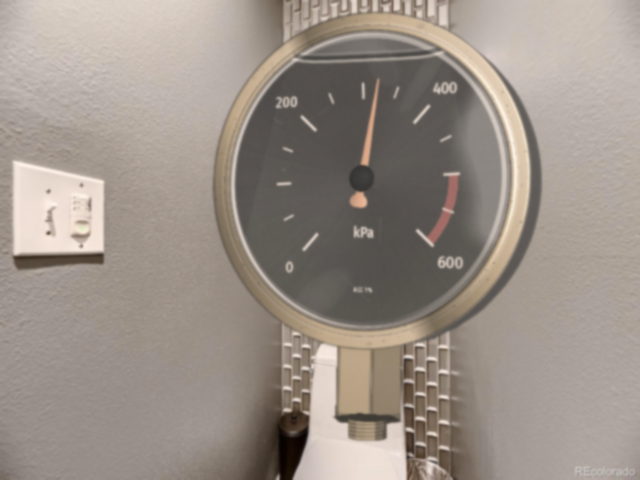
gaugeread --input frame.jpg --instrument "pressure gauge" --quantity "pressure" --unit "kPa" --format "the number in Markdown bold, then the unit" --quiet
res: **325** kPa
